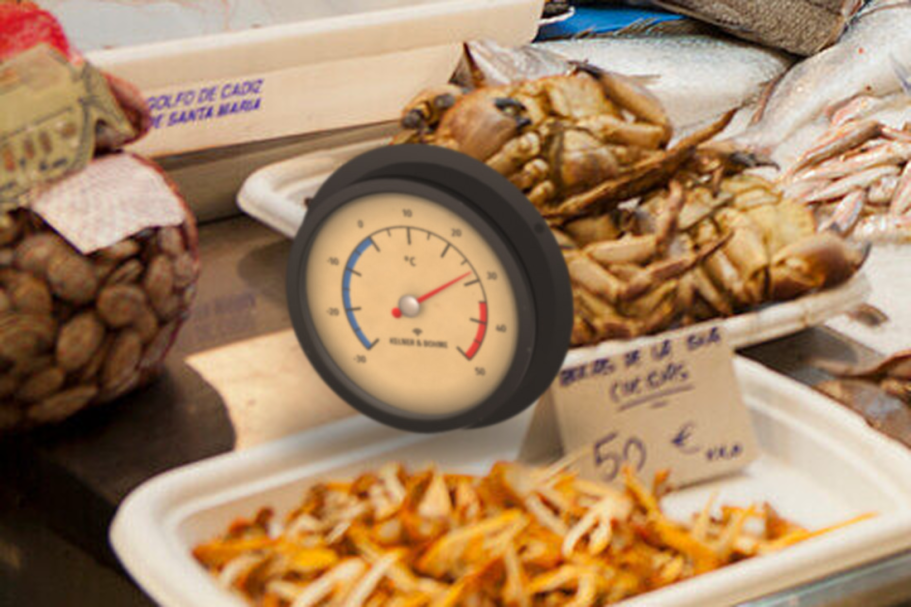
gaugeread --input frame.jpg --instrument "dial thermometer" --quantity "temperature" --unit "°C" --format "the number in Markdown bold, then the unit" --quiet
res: **27.5** °C
